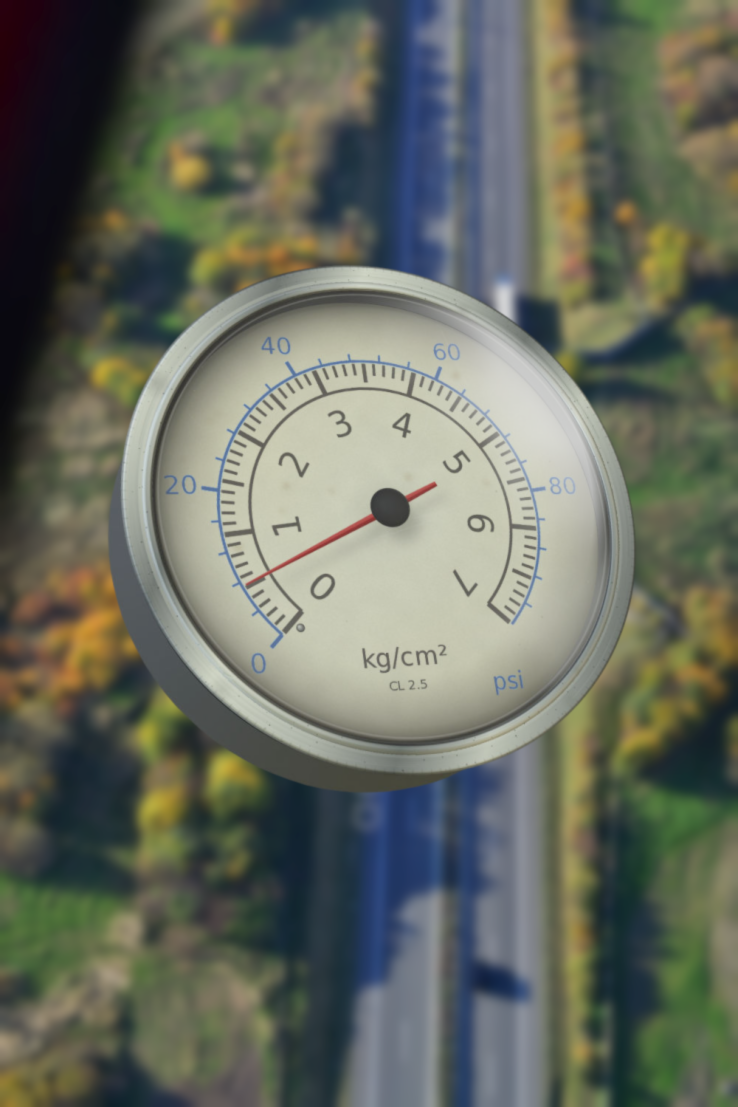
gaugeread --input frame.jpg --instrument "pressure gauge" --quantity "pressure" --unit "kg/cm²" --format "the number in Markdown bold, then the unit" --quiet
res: **0.5** kg/cm²
